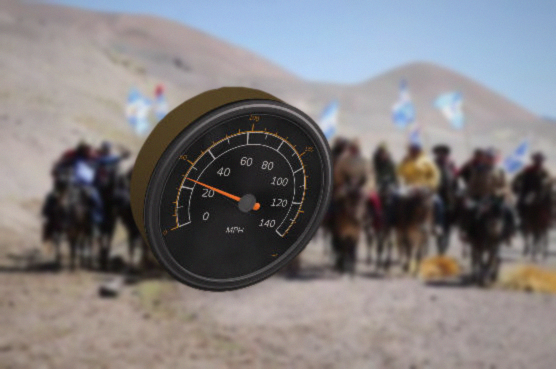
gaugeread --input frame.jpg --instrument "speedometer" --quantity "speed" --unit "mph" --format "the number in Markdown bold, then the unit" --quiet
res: **25** mph
